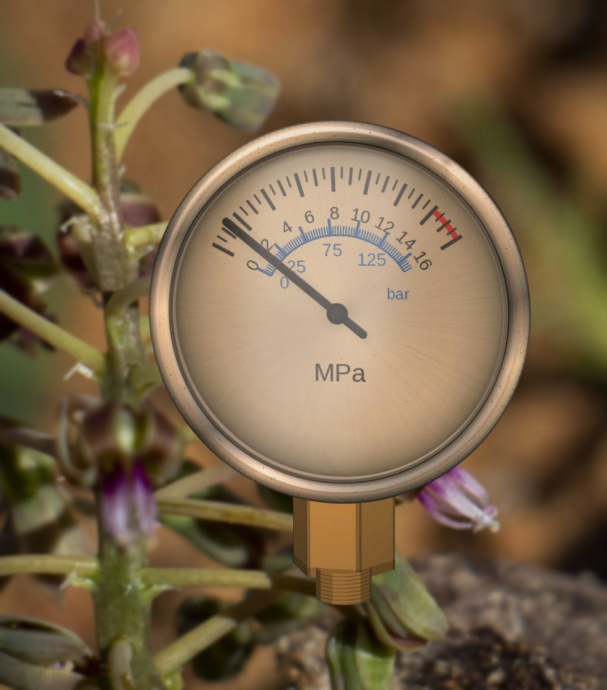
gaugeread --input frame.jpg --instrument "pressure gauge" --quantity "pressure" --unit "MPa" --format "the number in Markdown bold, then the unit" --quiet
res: **1.5** MPa
